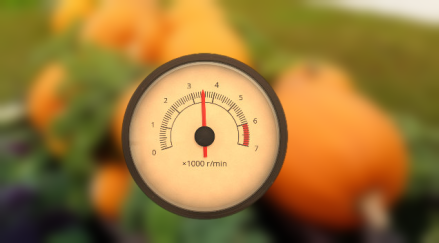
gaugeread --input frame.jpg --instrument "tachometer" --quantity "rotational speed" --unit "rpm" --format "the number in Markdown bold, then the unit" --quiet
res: **3500** rpm
